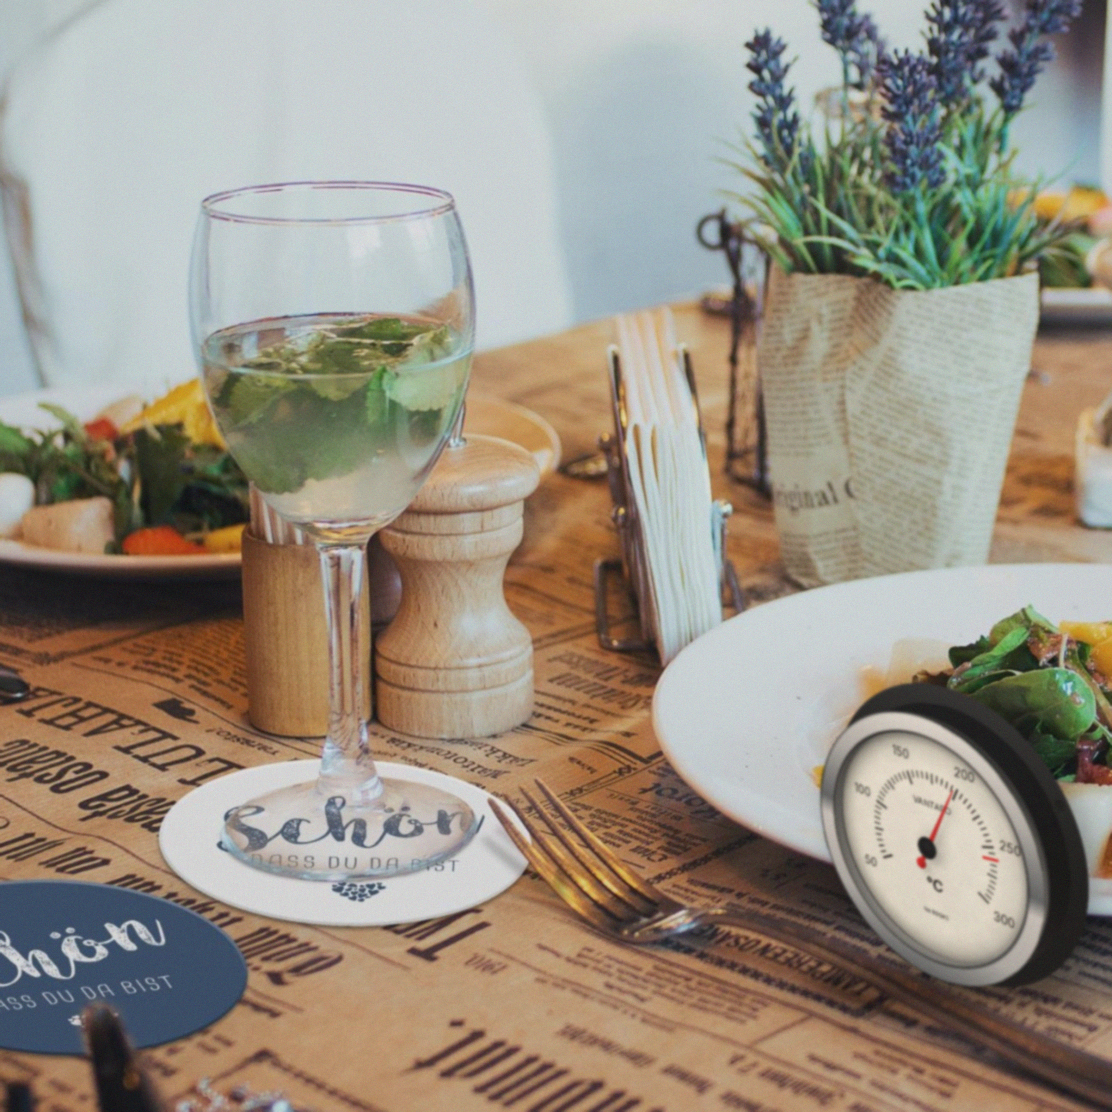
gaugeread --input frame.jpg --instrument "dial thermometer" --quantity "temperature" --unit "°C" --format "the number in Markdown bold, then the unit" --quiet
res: **200** °C
